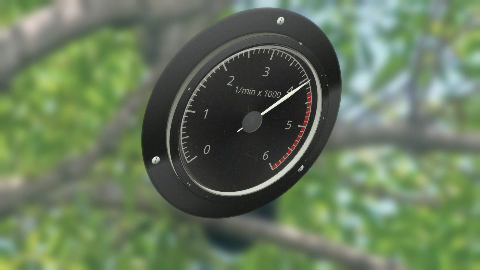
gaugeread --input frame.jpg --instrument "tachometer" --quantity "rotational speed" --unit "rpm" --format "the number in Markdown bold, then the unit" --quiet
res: **4000** rpm
